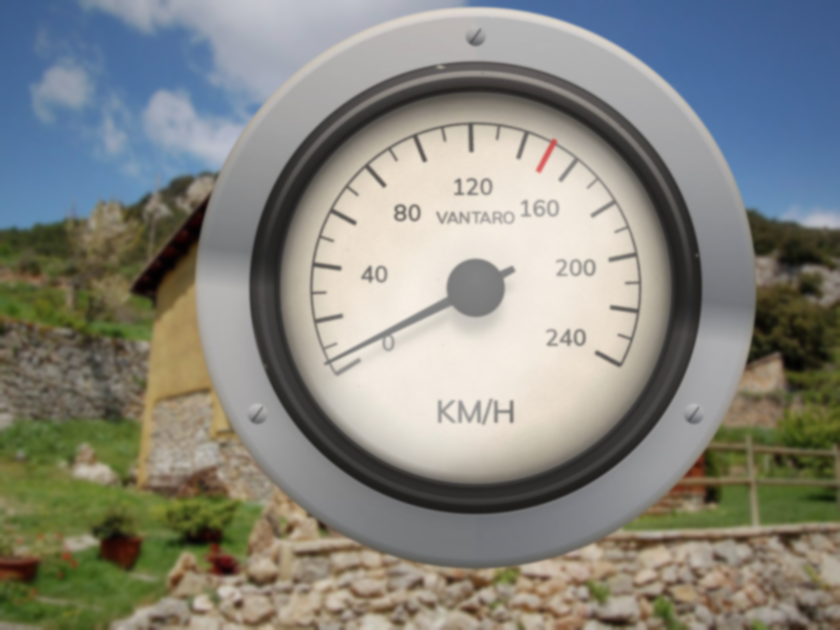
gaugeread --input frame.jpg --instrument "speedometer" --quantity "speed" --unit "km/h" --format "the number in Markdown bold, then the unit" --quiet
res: **5** km/h
